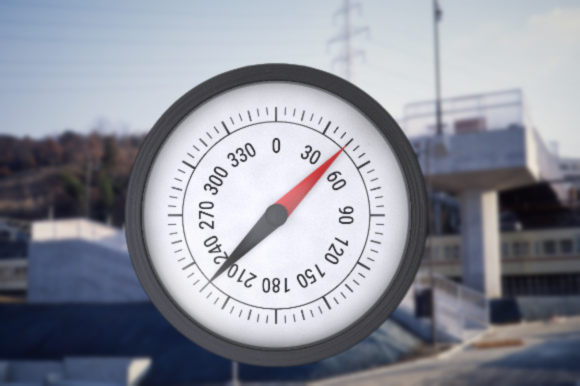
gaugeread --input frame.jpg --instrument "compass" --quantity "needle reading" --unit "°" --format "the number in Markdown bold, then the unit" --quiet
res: **45** °
